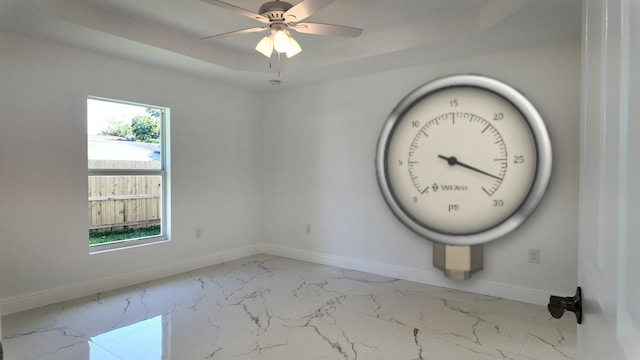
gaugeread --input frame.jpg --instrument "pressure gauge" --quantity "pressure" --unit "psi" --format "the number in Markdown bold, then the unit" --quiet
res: **27.5** psi
